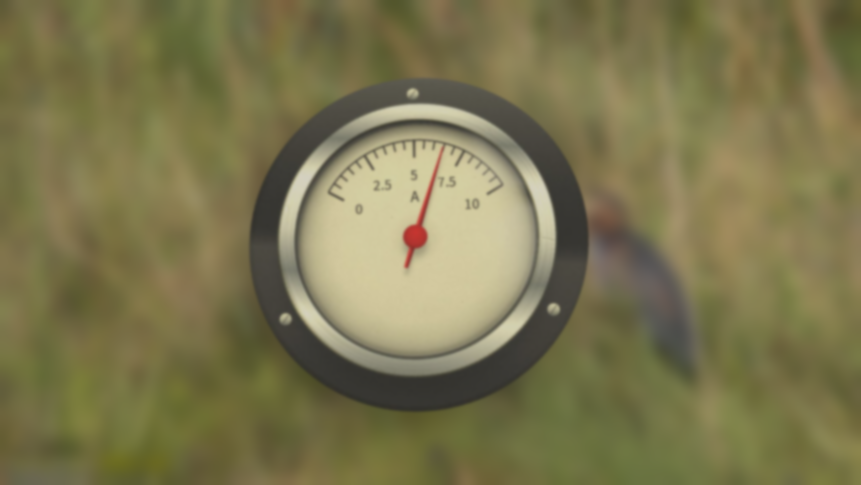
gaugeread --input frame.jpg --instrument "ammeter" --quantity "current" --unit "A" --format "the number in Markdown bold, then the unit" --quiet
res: **6.5** A
